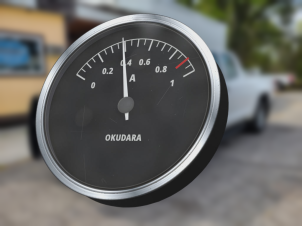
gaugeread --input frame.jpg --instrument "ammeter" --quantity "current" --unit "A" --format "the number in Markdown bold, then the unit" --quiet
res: **0.4** A
